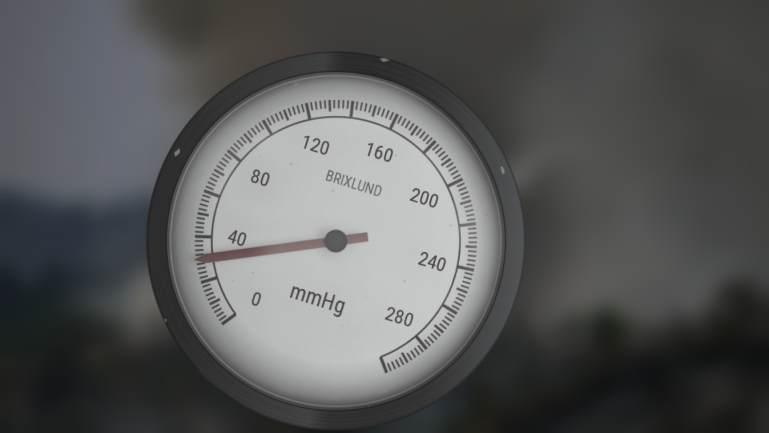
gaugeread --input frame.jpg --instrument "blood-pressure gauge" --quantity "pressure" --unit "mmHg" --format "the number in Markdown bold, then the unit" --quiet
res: **30** mmHg
